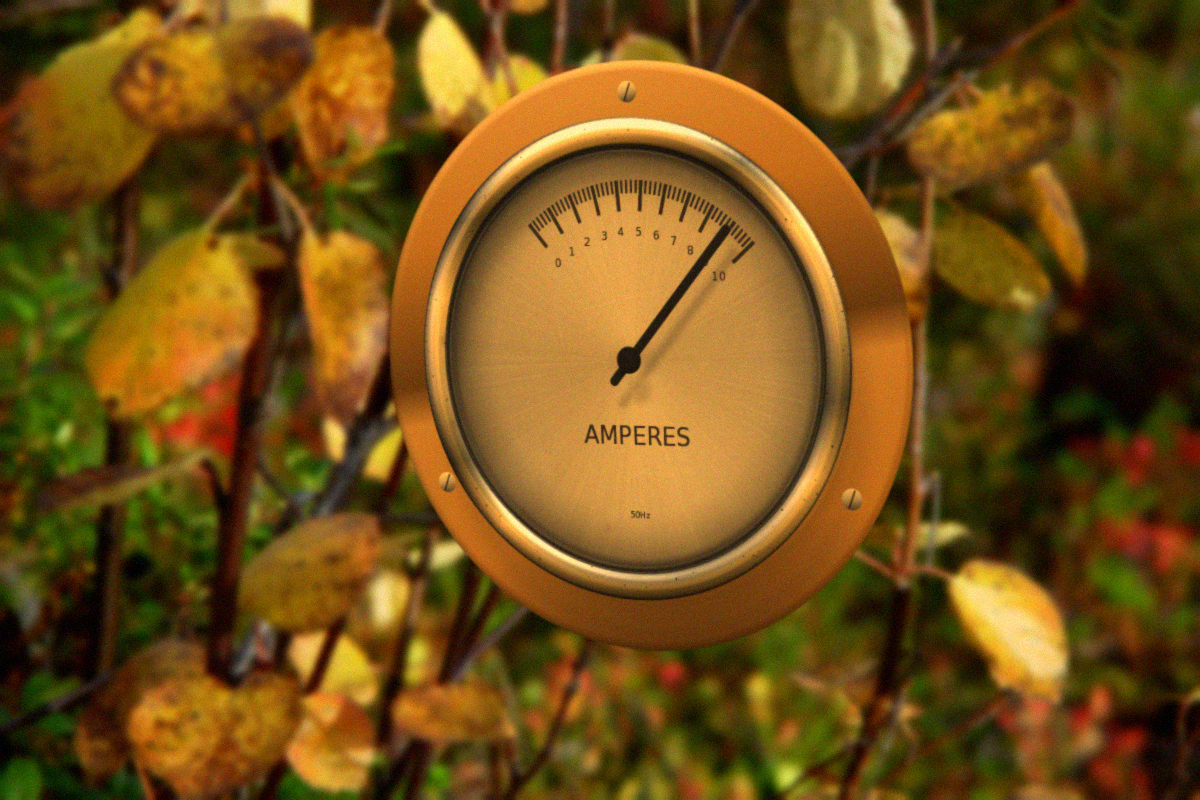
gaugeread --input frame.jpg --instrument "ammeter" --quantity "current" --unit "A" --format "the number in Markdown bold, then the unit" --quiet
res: **9** A
